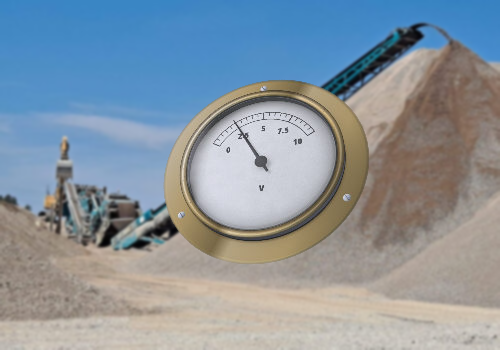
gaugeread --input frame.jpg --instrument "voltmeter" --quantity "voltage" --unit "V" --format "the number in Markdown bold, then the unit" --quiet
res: **2.5** V
